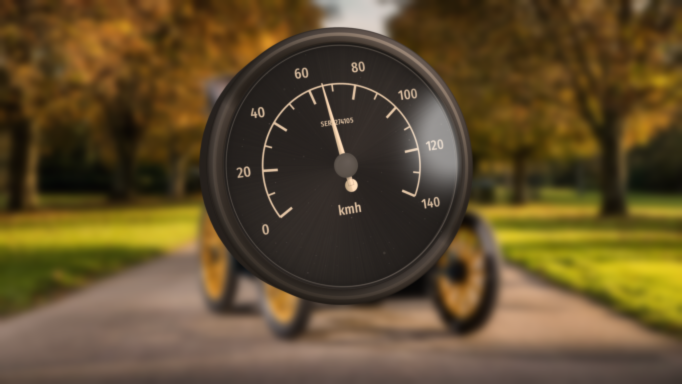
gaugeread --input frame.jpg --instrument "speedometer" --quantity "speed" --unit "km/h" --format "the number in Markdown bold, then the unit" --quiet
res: **65** km/h
